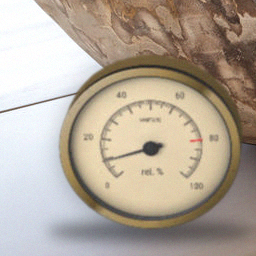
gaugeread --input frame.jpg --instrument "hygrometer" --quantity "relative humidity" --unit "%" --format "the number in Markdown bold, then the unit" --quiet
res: **10** %
